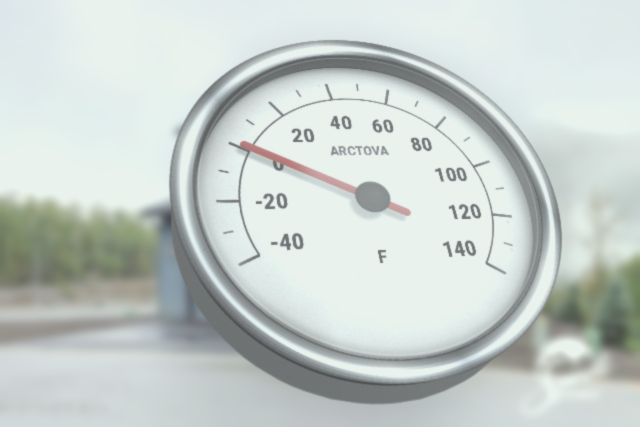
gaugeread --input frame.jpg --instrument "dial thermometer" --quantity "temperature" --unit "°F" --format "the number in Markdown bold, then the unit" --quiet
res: **0** °F
